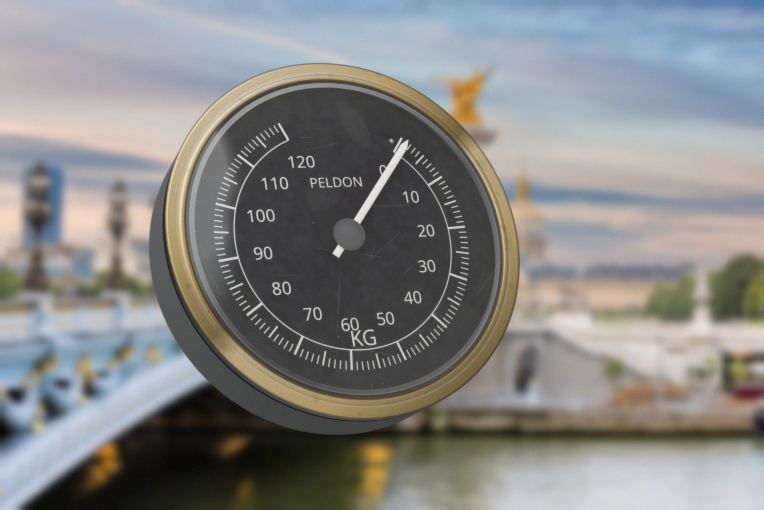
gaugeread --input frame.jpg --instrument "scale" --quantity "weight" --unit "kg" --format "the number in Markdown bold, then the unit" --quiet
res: **1** kg
